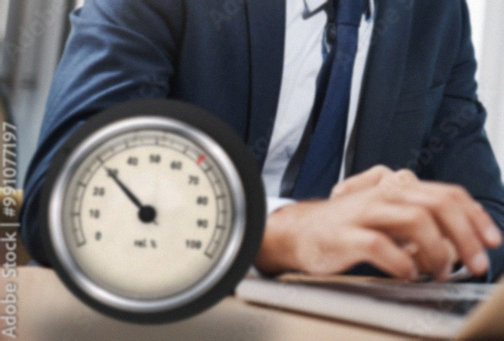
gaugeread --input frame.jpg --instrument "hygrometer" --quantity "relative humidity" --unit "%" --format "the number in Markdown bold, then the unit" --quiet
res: **30** %
